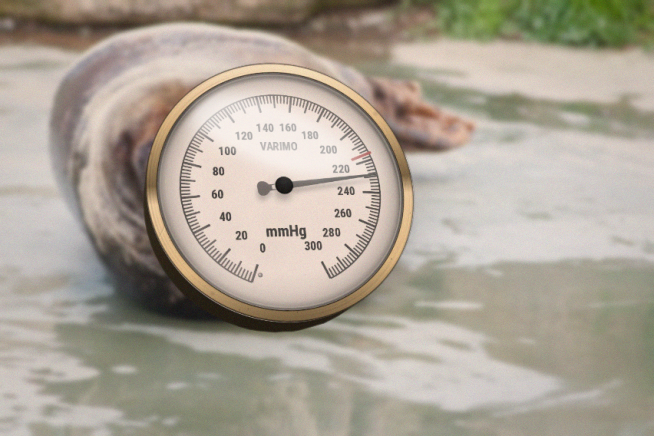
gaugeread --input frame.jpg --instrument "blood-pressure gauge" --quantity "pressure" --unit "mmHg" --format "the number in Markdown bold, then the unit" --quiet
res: **230** mmHg
